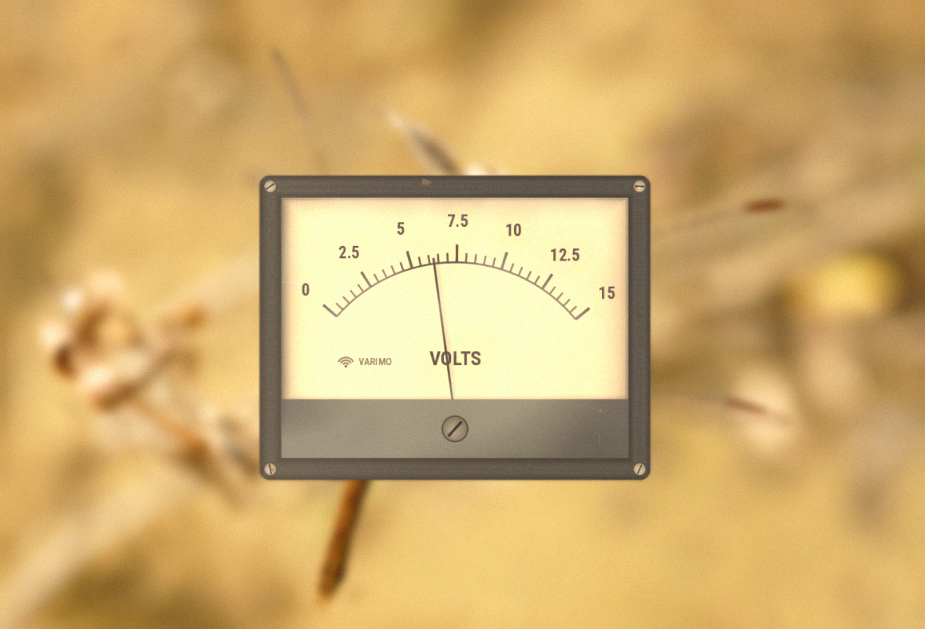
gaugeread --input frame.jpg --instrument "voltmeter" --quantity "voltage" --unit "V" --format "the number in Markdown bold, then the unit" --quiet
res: **6.25** V
